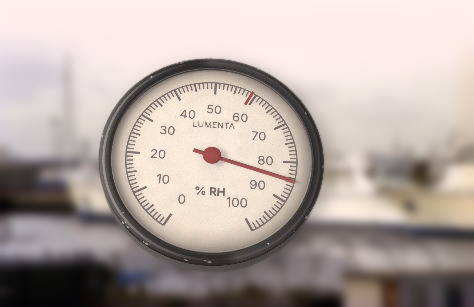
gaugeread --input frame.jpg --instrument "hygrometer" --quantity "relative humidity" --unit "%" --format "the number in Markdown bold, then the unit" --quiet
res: **85** %
